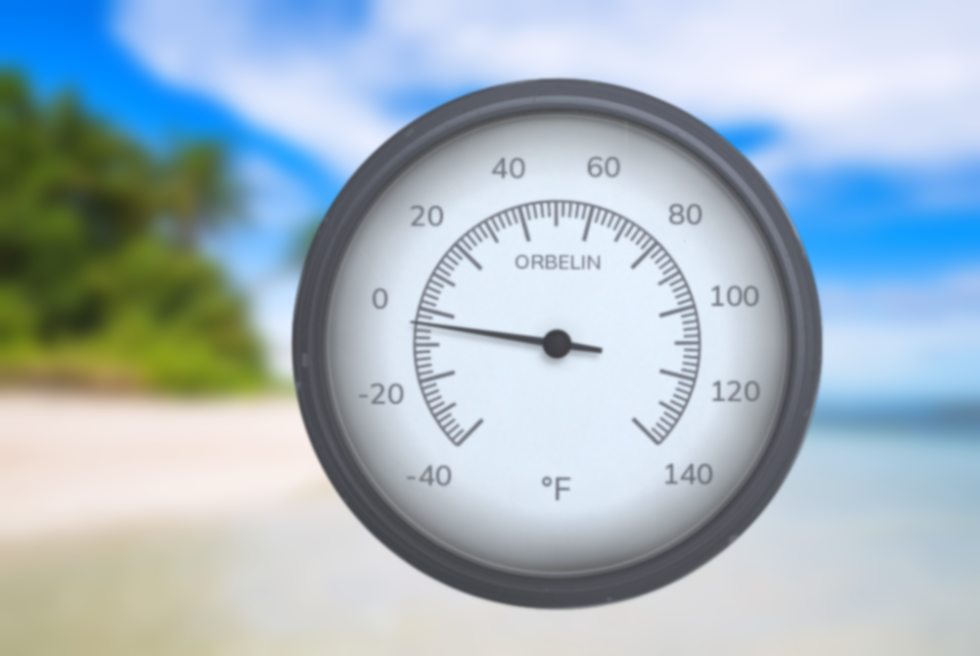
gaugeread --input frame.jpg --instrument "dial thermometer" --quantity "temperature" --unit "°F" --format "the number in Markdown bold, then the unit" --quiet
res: **-4** °F
